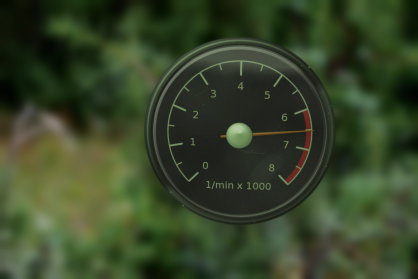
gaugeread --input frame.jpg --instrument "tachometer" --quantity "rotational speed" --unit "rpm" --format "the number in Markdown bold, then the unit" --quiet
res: **6500** rpm
